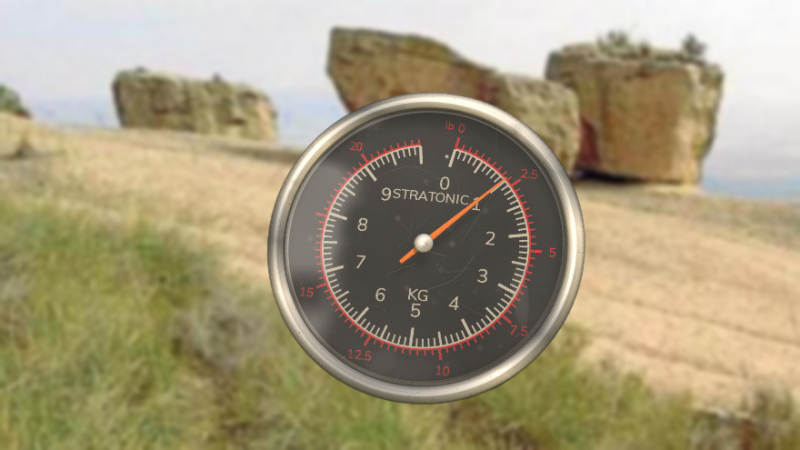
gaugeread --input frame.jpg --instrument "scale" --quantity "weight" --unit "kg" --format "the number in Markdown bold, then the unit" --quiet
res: **1** kg
